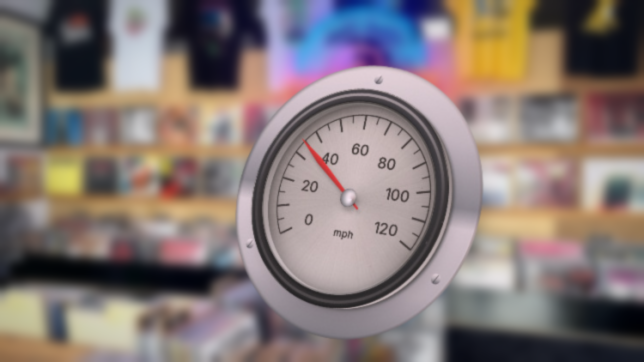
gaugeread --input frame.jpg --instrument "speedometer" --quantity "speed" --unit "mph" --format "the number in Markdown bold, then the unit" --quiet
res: **35** mph
